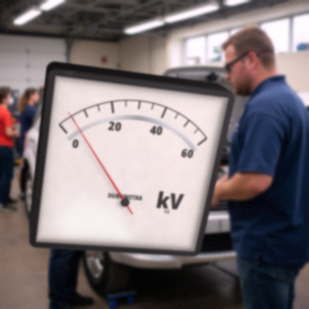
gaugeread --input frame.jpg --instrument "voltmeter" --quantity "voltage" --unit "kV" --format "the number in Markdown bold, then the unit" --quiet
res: **5** kV
